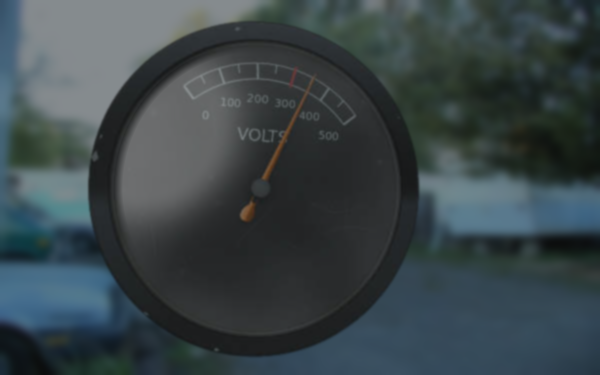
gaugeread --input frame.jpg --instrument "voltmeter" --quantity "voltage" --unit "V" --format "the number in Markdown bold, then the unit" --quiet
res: **350** V
